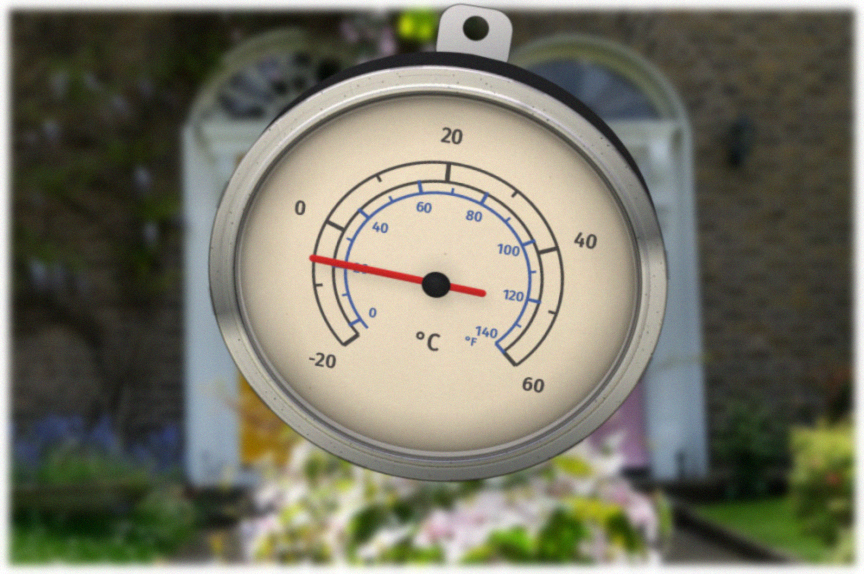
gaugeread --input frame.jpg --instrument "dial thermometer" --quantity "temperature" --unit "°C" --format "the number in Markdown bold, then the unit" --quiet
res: **-5** °C
